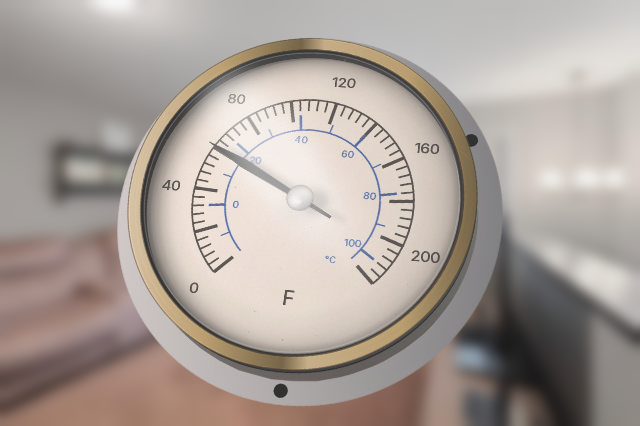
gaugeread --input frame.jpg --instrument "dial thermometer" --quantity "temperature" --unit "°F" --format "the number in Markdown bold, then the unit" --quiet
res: **60** °F
